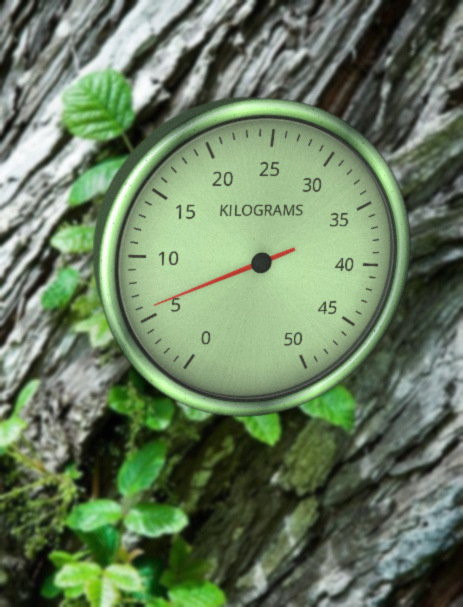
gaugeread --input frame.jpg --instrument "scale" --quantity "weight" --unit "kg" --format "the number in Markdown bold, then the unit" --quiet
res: **6** kg
